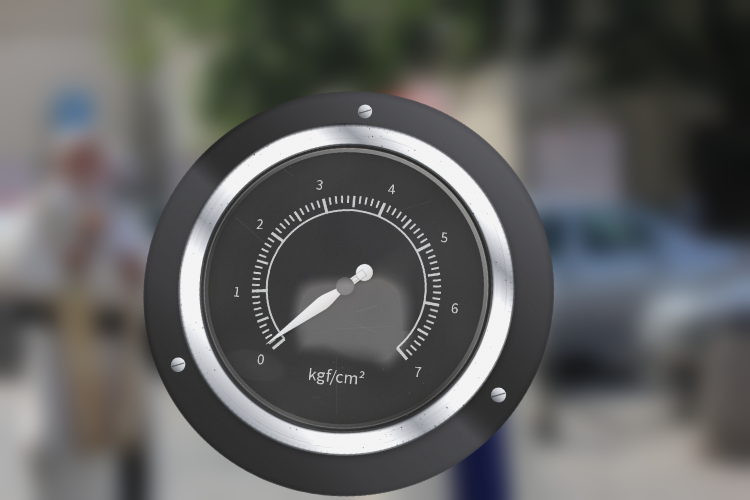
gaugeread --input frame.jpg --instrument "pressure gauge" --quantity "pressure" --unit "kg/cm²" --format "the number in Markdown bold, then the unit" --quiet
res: **0.1** kg/cm²
